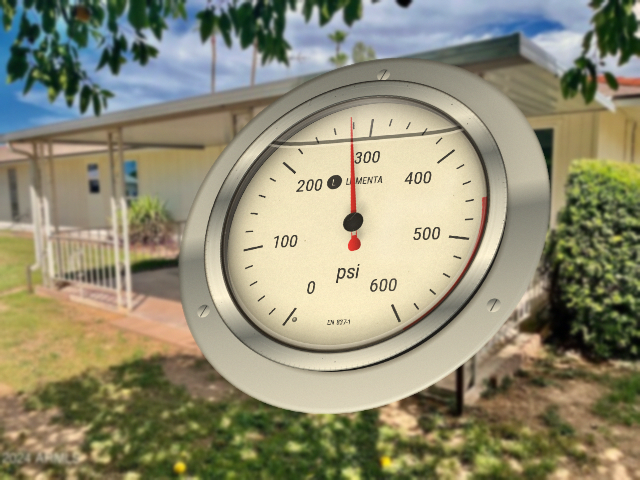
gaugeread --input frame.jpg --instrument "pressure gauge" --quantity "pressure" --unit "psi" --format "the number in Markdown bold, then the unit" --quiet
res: **280** psi
